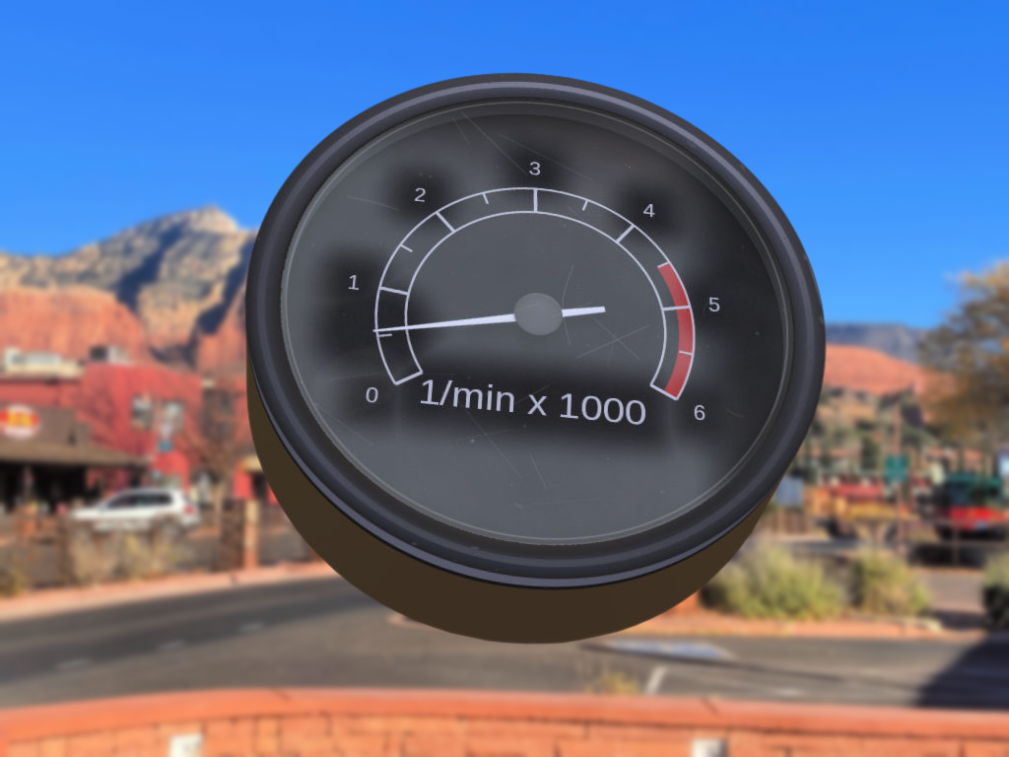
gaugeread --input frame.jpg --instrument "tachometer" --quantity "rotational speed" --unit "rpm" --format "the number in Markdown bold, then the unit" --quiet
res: **500** rpm
